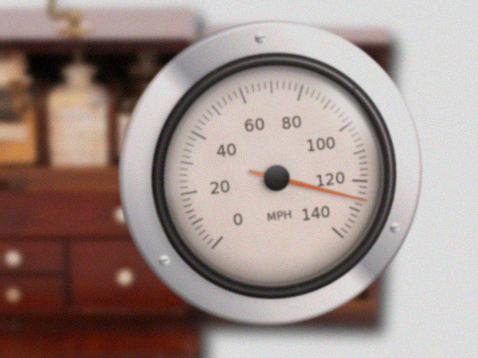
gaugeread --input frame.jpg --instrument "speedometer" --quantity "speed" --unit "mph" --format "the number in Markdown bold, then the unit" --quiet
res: **126** mph
